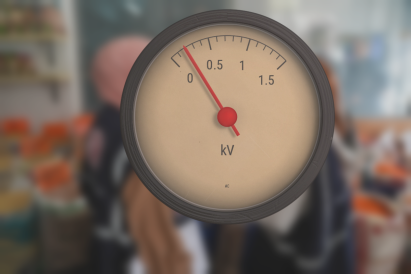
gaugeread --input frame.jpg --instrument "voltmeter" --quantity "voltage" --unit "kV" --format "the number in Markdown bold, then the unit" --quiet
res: **0.2** kV
